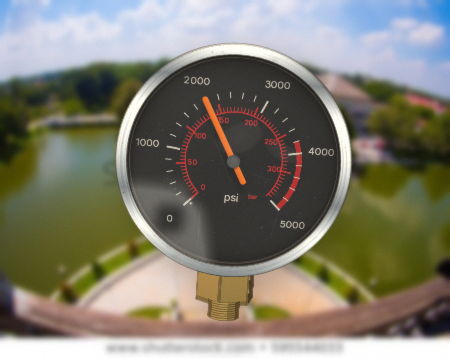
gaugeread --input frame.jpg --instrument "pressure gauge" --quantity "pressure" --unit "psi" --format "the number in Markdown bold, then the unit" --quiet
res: **2000** psi
